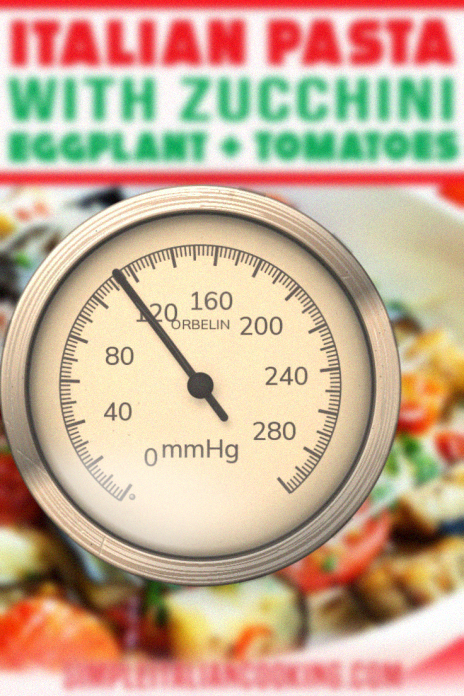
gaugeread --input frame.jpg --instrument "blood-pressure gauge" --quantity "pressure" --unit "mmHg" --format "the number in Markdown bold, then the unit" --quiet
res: **114** mmHg
